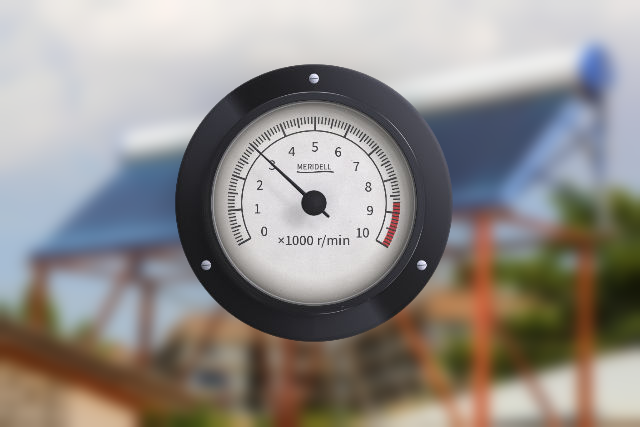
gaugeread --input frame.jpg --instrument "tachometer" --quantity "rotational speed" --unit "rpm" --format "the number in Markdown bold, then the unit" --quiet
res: **3000** rpm
